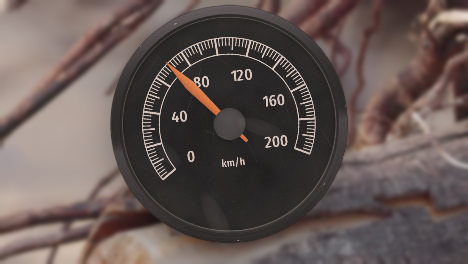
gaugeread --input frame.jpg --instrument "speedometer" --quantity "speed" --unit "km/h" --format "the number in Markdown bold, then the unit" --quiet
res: **70** km/h
